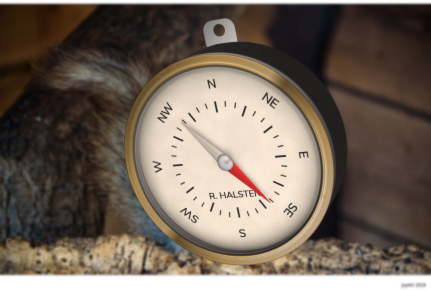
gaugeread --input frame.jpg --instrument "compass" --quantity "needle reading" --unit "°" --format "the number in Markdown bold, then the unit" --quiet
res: **140** °
